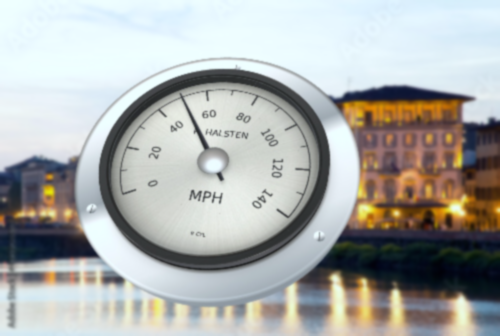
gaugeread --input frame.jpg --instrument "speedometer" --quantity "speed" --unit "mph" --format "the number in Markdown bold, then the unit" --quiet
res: **50** mph
